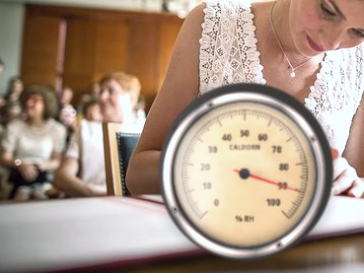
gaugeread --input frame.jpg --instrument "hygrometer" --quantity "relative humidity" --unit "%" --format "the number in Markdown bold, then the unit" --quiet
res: **90** %
